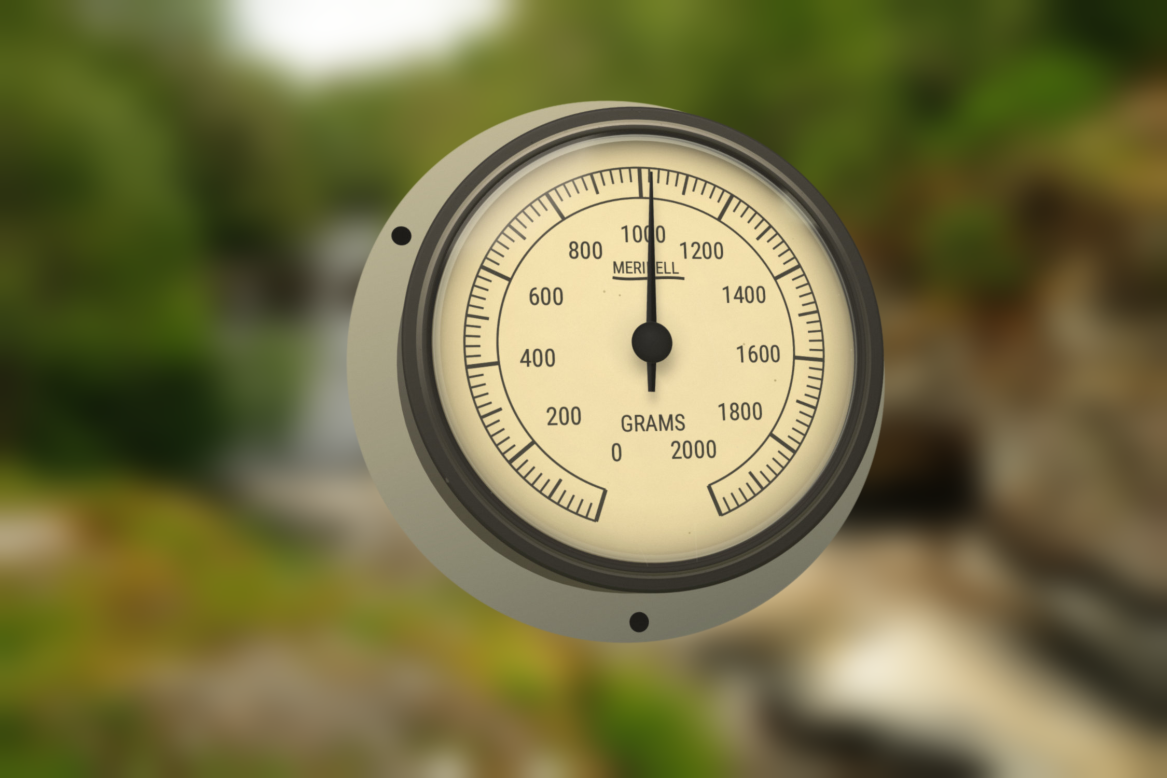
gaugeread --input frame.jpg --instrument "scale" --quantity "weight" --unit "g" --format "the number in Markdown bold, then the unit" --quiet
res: **1020** g
